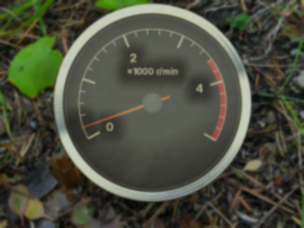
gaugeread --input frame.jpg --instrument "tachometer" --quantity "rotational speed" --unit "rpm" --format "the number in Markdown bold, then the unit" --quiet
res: **200** rpm
